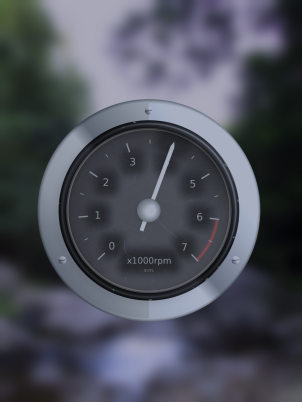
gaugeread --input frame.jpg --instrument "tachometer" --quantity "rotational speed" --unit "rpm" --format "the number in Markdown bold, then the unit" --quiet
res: **4000** rpm
